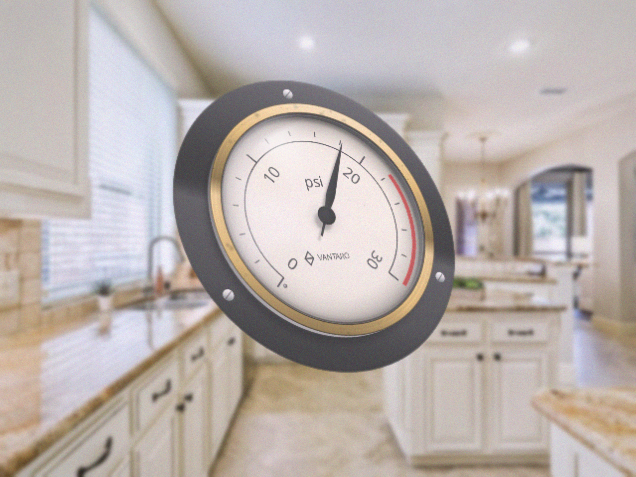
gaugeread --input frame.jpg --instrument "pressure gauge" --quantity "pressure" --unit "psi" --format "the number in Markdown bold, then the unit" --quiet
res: **18** psi
